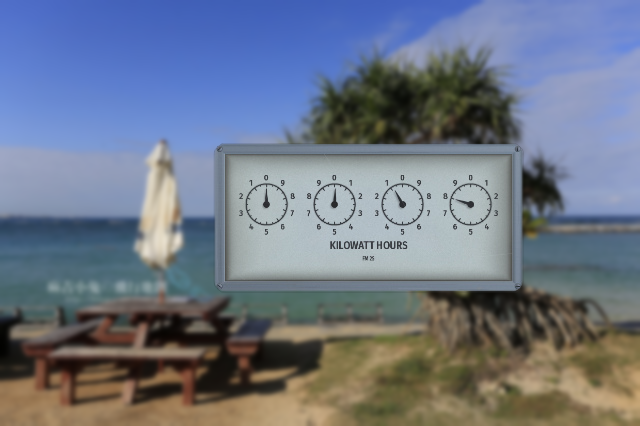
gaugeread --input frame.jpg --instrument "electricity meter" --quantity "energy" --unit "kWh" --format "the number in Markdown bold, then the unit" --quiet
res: **8** kWh
